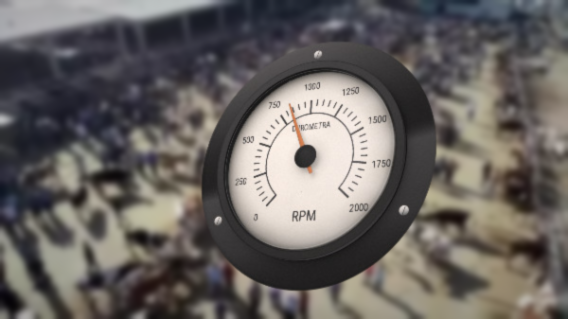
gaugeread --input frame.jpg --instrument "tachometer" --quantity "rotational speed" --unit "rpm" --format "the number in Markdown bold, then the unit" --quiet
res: **850** rpm
